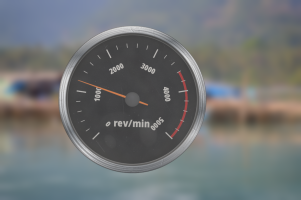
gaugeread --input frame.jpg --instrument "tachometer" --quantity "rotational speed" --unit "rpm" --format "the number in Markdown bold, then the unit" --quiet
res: **1200** rpm
